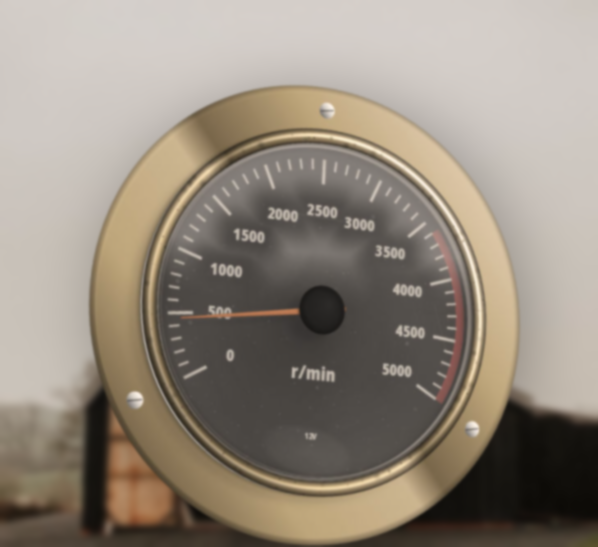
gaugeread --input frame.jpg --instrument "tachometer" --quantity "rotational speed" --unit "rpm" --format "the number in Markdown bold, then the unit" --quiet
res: **450** rpm
